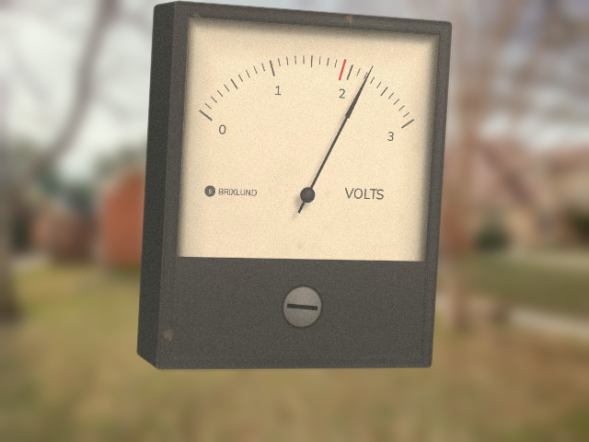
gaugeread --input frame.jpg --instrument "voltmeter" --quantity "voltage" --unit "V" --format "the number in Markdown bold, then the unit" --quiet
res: **2.2** V
